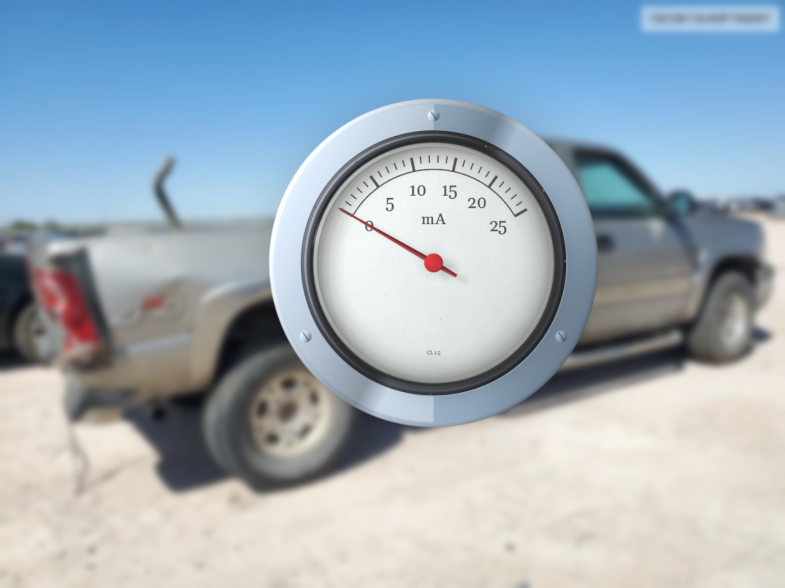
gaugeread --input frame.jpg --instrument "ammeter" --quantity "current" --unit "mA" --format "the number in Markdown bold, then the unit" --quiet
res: **0** mA
